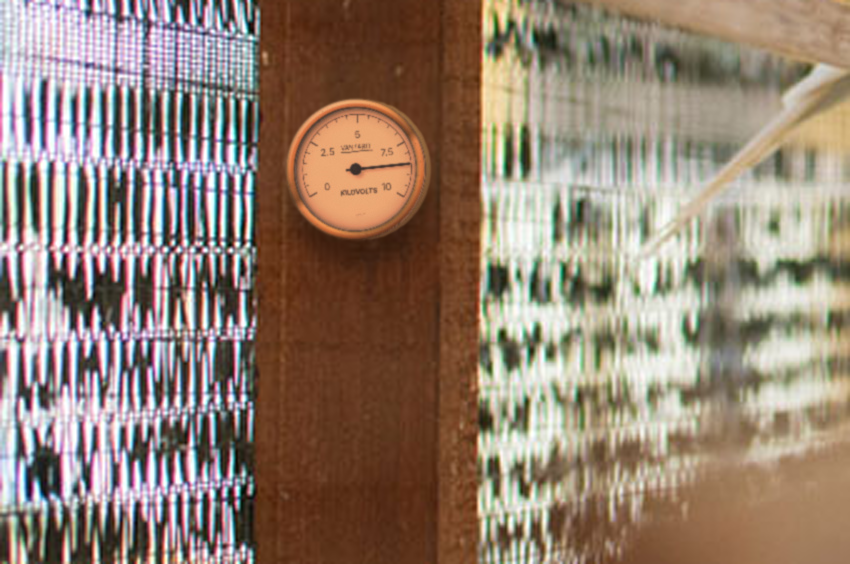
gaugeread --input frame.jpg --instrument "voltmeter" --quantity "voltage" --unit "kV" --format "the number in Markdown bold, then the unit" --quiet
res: **8.5** kV
